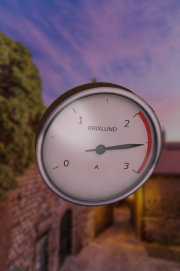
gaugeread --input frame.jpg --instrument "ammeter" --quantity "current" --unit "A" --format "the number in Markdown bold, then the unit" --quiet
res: **2.5** A
